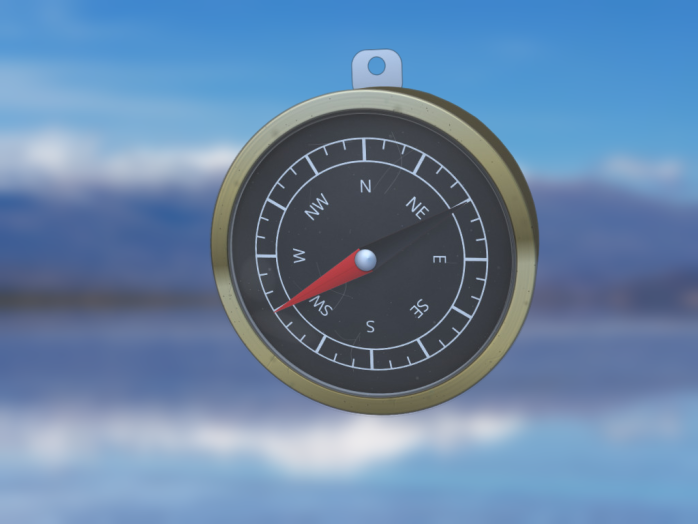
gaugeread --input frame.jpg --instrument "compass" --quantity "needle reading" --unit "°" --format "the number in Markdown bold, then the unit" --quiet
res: **240** °
